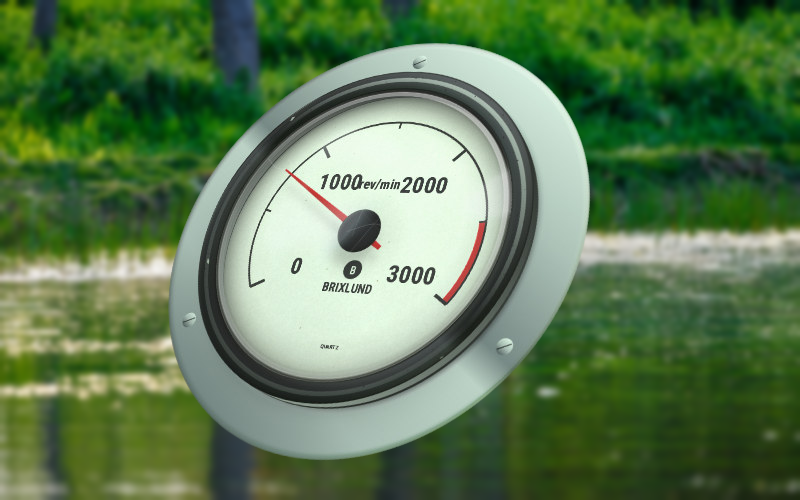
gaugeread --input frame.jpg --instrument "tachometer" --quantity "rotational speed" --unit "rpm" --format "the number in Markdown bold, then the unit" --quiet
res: **750** rpm
